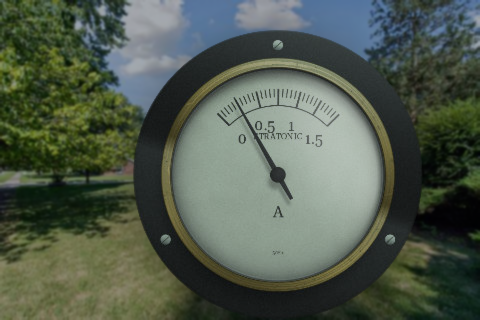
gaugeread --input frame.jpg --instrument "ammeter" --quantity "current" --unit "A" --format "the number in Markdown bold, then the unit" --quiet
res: **0.25** A
